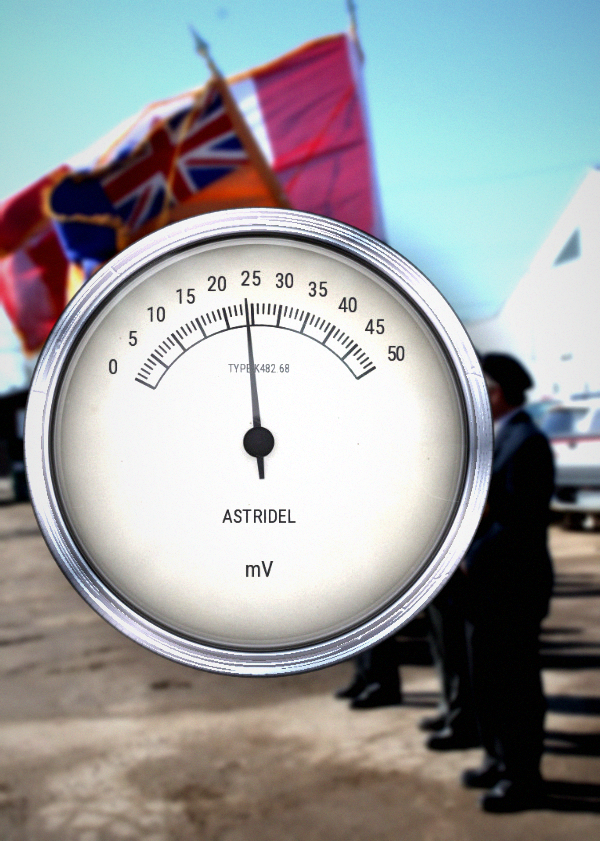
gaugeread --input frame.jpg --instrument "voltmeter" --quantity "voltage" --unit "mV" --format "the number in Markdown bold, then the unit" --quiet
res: **24** mV
